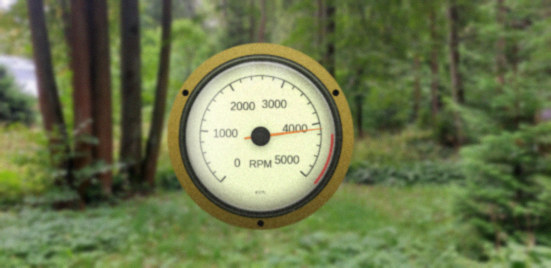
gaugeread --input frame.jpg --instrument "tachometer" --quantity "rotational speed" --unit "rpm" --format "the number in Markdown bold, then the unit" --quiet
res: **4100** rpm
